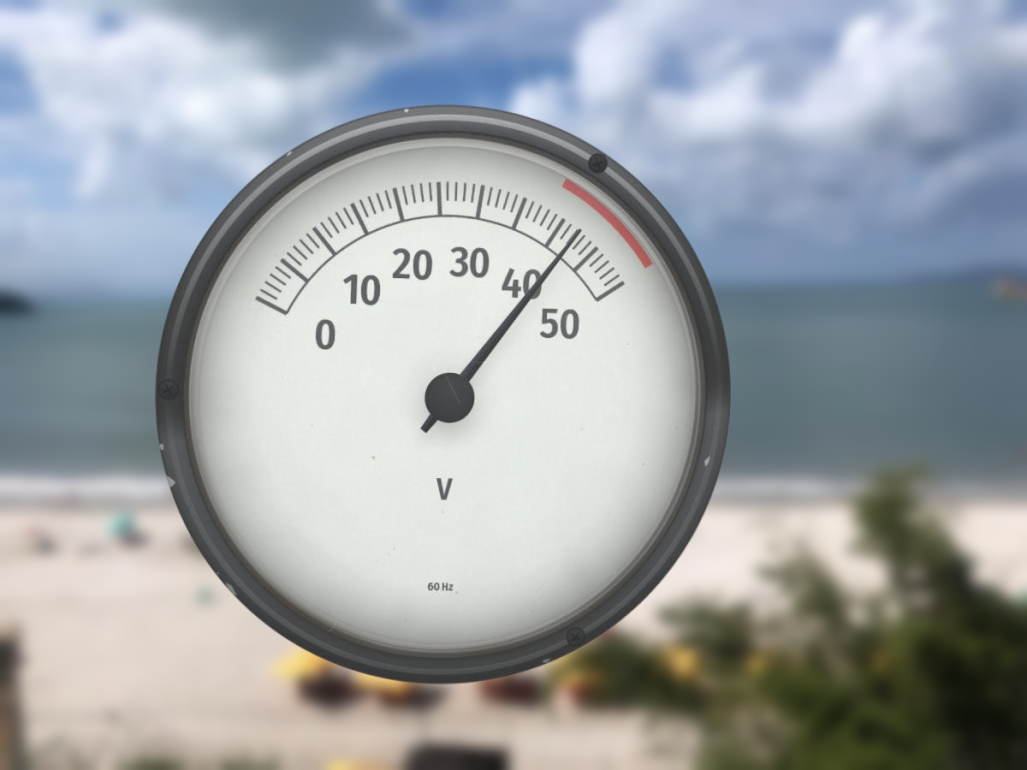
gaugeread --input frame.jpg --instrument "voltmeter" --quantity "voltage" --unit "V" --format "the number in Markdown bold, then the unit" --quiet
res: **42** V
